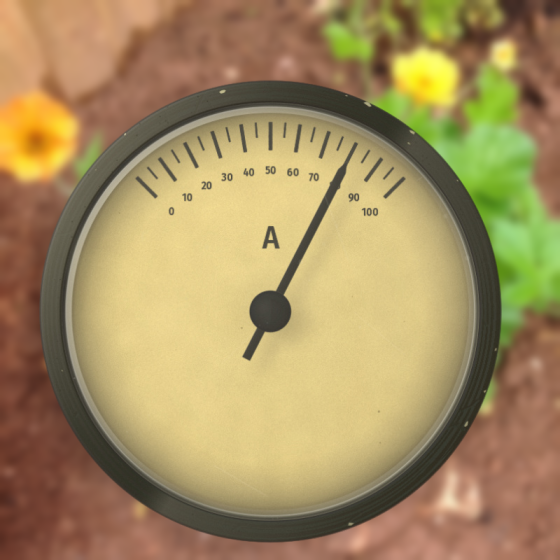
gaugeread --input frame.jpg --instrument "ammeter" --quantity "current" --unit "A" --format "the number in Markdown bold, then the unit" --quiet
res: **80** A
